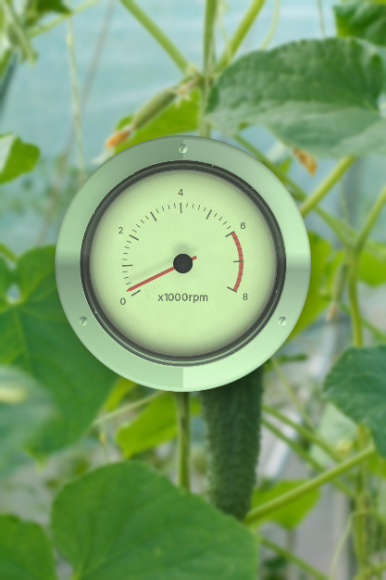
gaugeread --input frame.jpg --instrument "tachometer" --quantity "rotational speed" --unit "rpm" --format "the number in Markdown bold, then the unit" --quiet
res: **200** rpm
